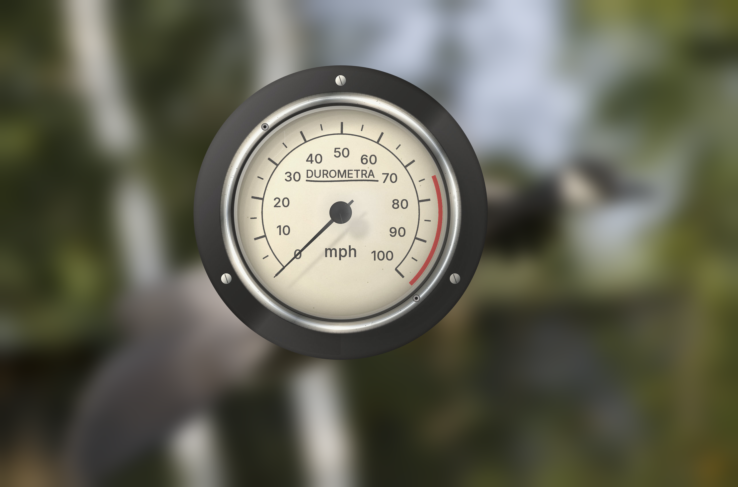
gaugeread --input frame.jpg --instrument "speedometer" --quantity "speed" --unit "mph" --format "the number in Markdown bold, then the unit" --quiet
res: **0** mph
